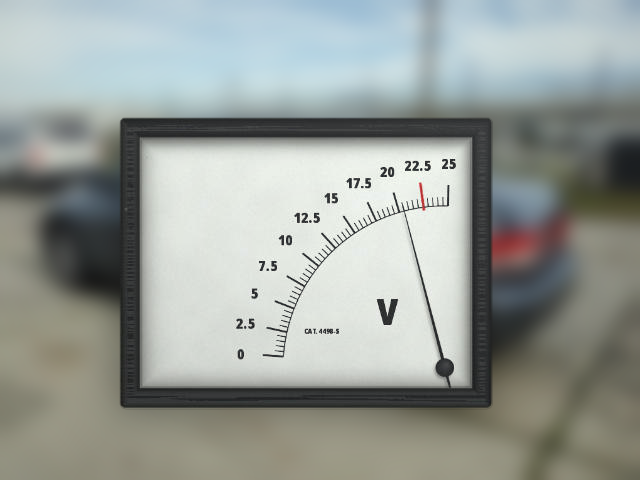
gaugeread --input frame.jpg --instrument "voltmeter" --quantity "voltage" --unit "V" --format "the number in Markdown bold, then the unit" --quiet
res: **20.5** V
